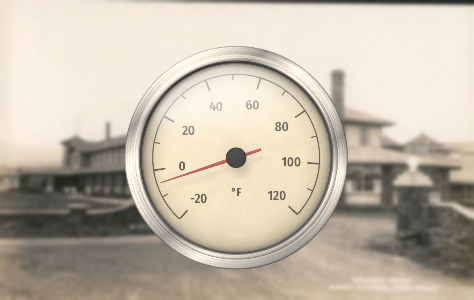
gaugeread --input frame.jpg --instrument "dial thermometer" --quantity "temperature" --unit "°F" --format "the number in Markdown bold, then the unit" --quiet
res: **-5** °F
